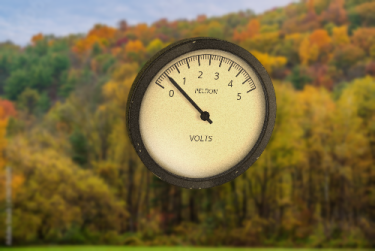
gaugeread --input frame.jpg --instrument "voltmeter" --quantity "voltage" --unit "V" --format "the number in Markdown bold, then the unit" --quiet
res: **0.5** V
